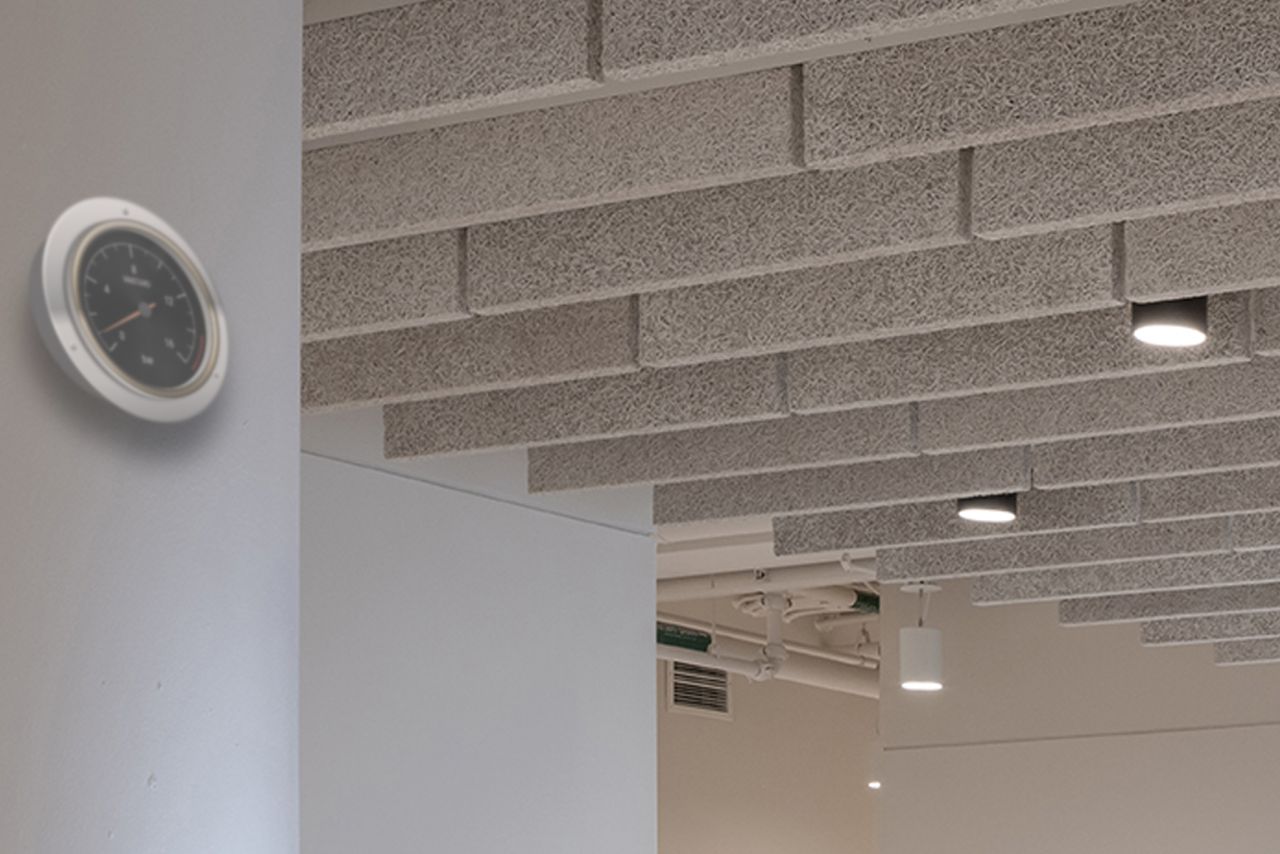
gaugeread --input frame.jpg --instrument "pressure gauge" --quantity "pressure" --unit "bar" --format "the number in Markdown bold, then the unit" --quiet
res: **1** bar
